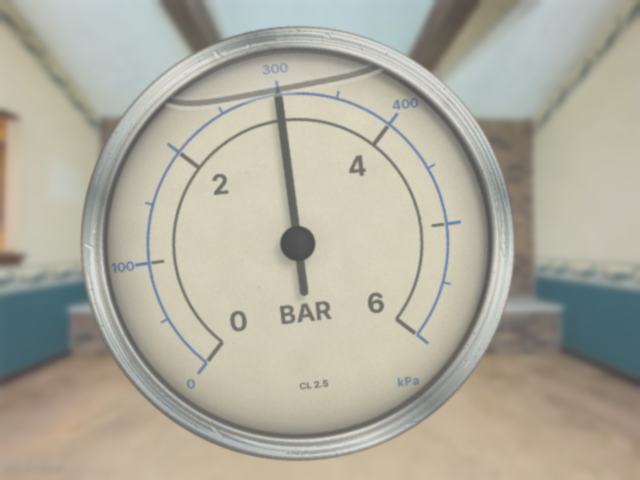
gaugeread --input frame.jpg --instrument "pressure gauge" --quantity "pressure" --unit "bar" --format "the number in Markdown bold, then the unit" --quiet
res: **3** bar
